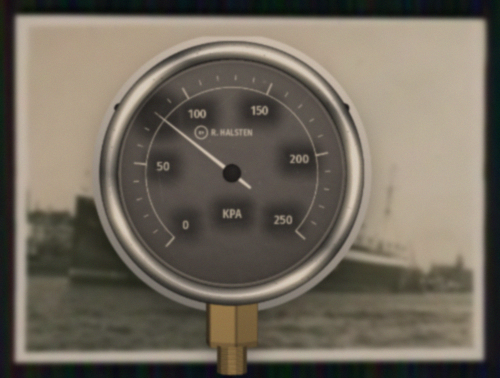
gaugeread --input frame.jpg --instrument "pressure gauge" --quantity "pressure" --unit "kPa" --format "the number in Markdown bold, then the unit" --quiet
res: **80** kPa
